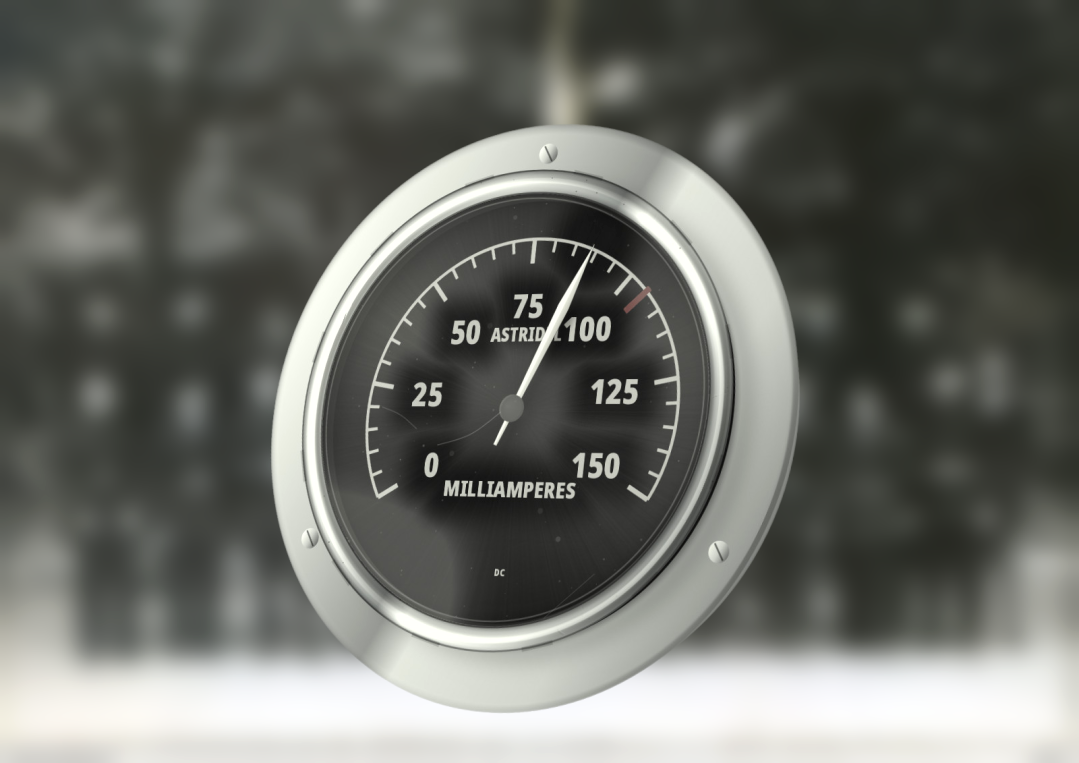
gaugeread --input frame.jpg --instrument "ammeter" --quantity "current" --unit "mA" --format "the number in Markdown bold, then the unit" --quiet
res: **90** mA
